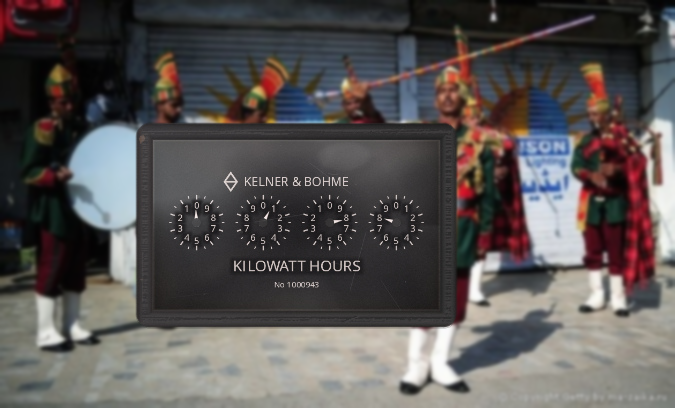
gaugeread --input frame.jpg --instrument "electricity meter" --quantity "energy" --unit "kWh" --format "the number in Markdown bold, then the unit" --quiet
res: **78** kWh
